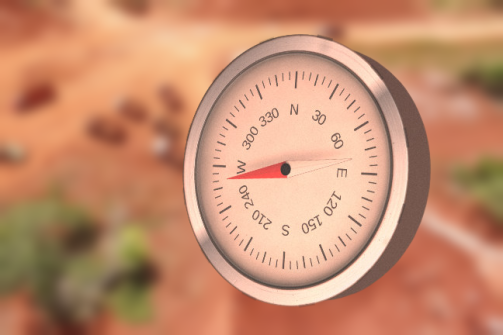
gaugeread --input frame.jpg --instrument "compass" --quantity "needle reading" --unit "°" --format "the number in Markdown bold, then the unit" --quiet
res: **260** °
